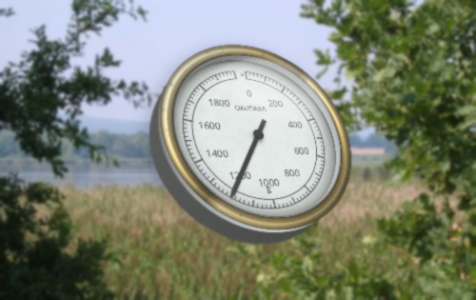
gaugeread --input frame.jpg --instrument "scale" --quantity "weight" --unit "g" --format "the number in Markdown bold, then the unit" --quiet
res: **1200** g
